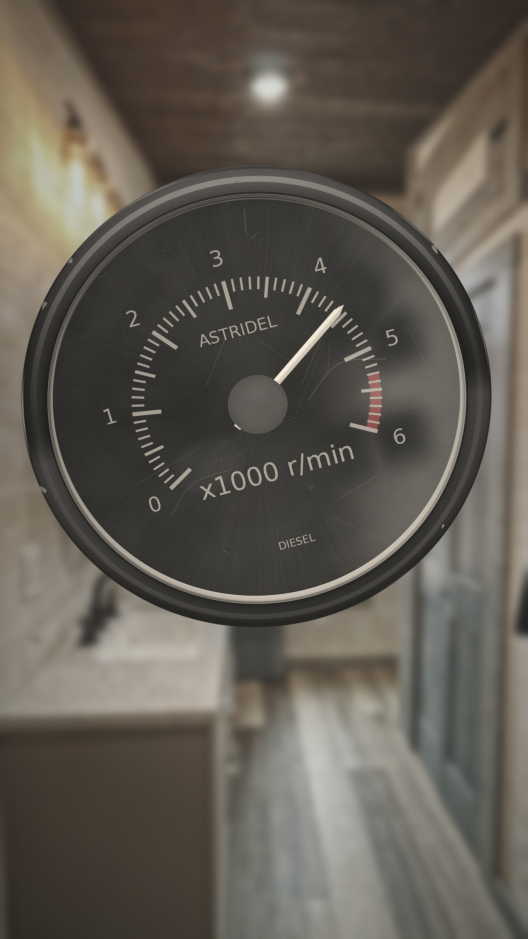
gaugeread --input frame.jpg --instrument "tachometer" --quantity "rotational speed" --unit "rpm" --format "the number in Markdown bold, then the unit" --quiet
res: **4400** rpm
